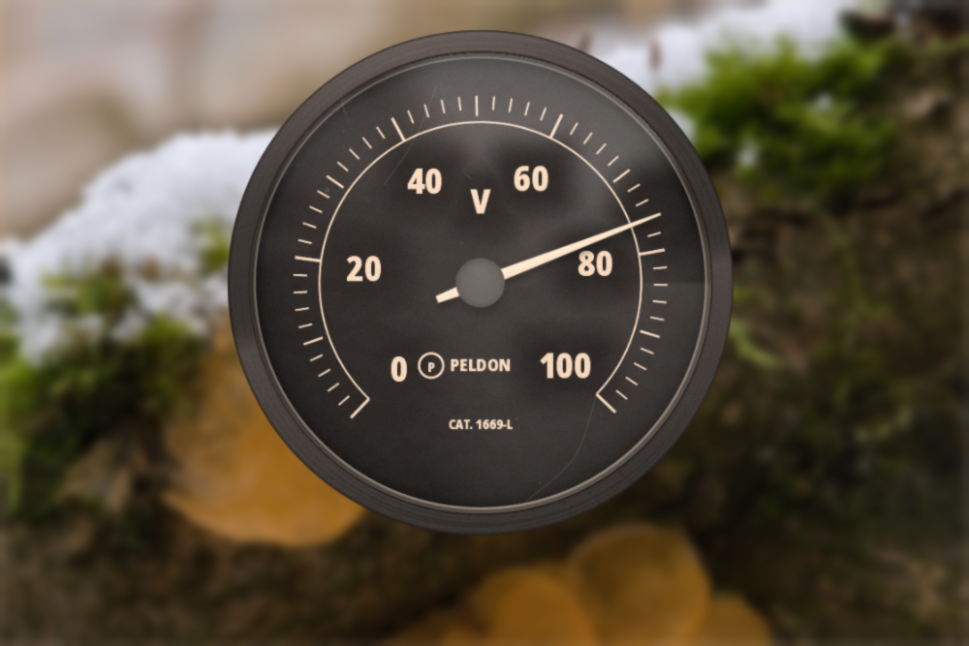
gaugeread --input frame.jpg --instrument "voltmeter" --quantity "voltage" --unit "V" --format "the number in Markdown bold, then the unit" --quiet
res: **76** V
